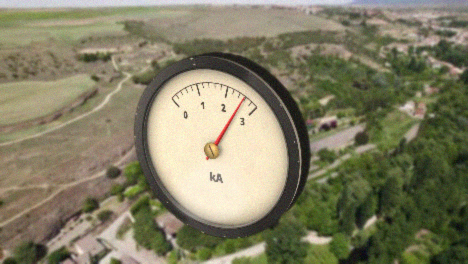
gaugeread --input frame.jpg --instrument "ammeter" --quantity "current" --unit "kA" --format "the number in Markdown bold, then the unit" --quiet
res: **2.6** kA
